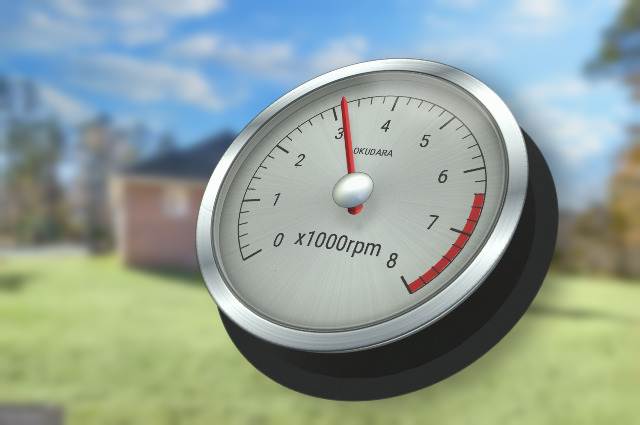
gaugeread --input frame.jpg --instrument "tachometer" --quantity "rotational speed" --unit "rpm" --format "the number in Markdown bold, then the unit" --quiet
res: **3200** rpm
